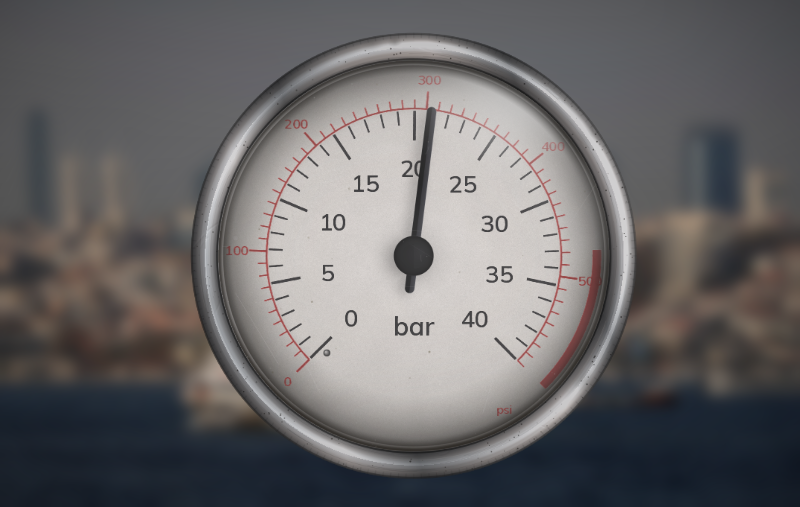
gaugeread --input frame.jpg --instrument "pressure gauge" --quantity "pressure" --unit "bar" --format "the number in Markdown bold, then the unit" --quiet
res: **21** bar
